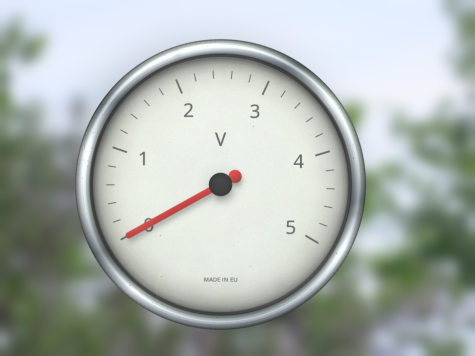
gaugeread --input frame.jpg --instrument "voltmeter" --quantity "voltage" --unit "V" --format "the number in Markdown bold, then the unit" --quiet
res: **0** V
